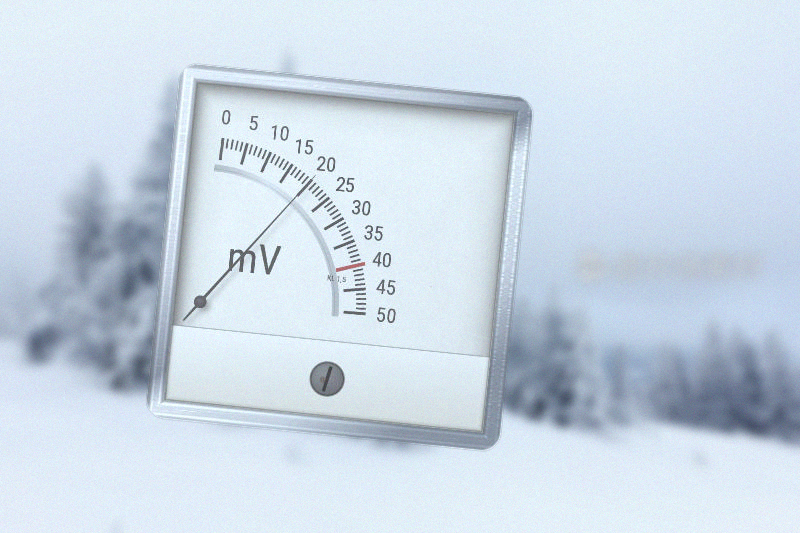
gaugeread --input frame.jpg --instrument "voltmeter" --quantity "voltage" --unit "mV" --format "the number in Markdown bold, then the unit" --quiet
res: **20** mV
